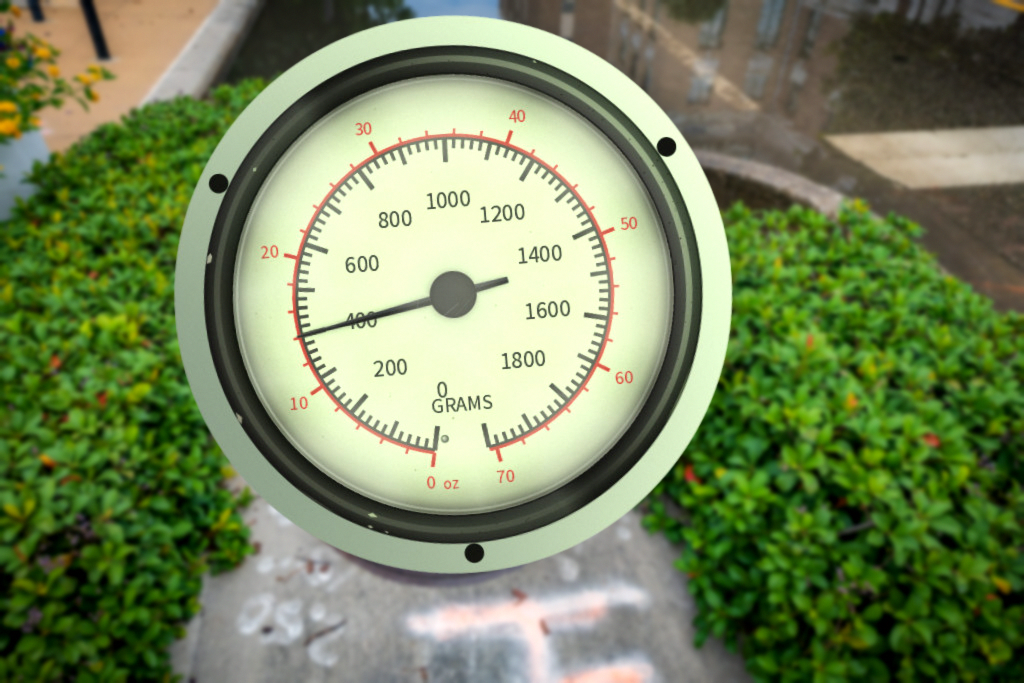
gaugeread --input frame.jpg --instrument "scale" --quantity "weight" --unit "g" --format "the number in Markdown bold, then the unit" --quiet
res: **400** g
